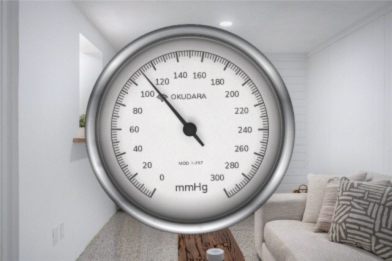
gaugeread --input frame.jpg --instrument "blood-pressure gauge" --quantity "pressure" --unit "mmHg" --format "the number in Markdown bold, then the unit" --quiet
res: **110** mmHg
